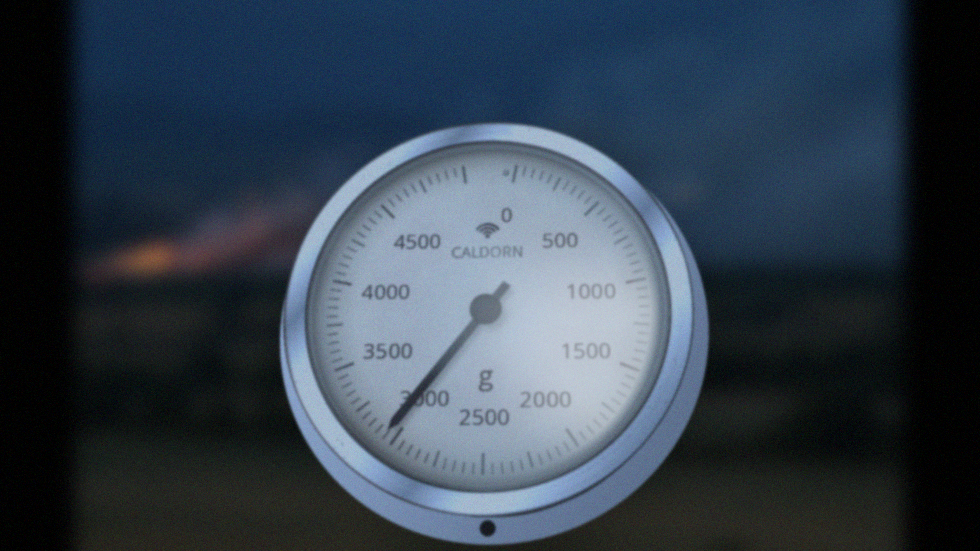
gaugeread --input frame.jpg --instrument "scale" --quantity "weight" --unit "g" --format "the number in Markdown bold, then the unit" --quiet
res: **3050** g
